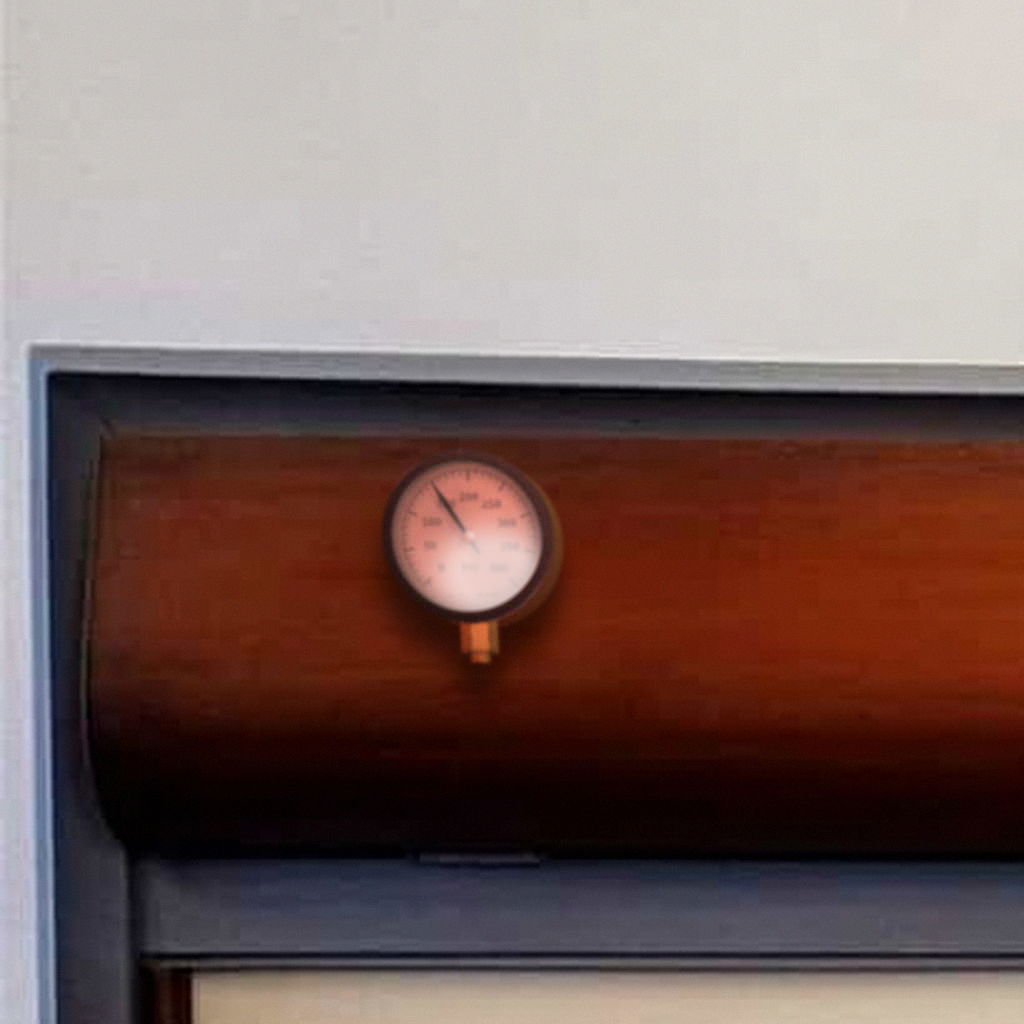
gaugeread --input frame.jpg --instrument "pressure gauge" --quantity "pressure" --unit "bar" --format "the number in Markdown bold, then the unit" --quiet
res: **150** bar
